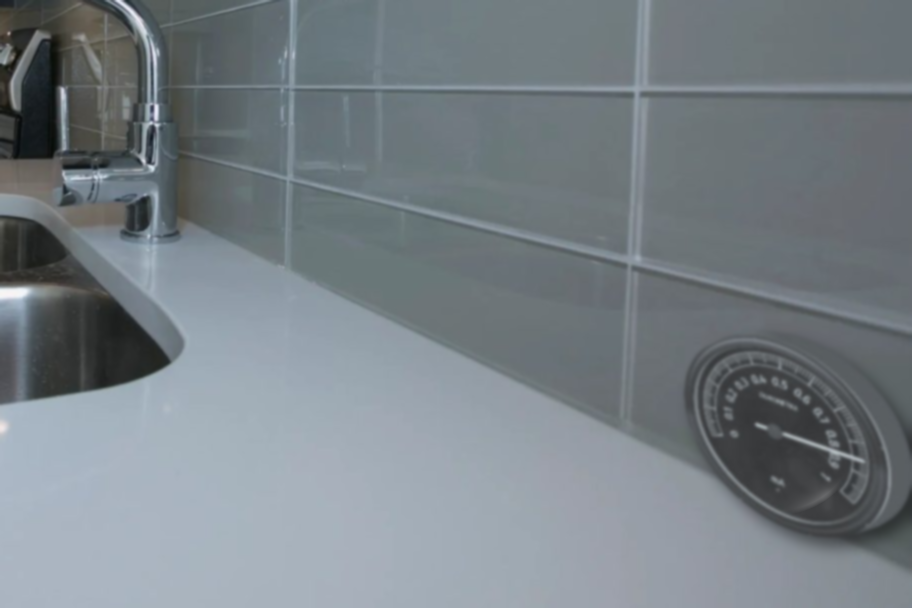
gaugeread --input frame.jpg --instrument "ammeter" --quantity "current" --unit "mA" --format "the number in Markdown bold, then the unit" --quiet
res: **0.85** mA
